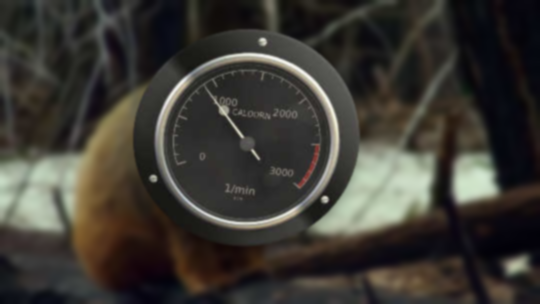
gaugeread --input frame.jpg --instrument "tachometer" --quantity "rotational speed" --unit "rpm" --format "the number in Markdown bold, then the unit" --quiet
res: **900** rpm
